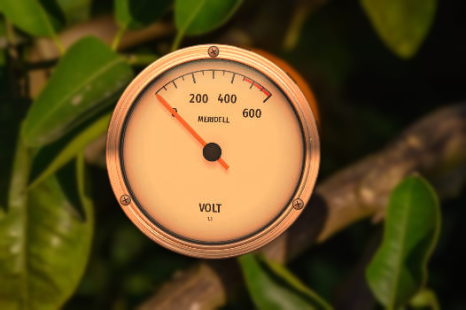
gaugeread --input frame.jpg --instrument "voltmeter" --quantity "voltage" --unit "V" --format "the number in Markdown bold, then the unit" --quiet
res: **0** V
